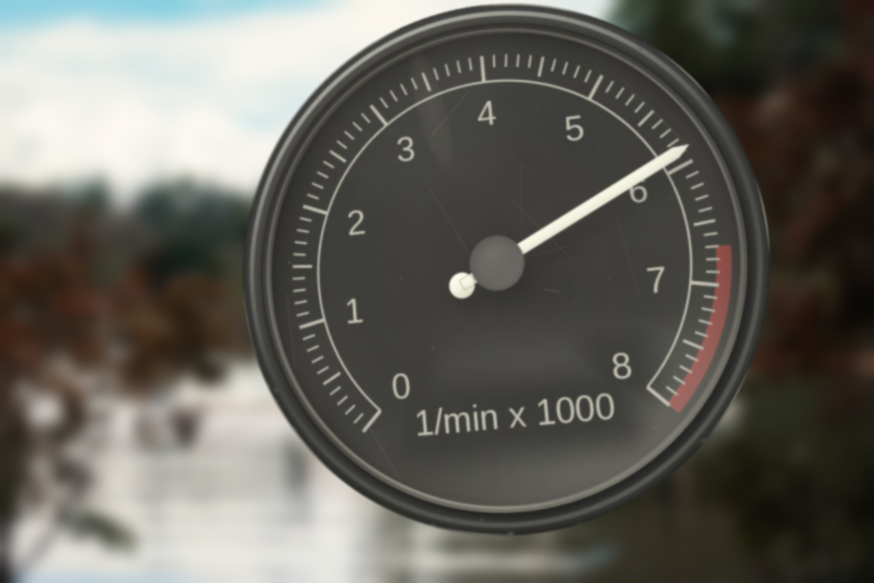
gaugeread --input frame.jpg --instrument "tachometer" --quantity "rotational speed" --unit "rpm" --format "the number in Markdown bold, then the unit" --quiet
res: **5900** rpm
